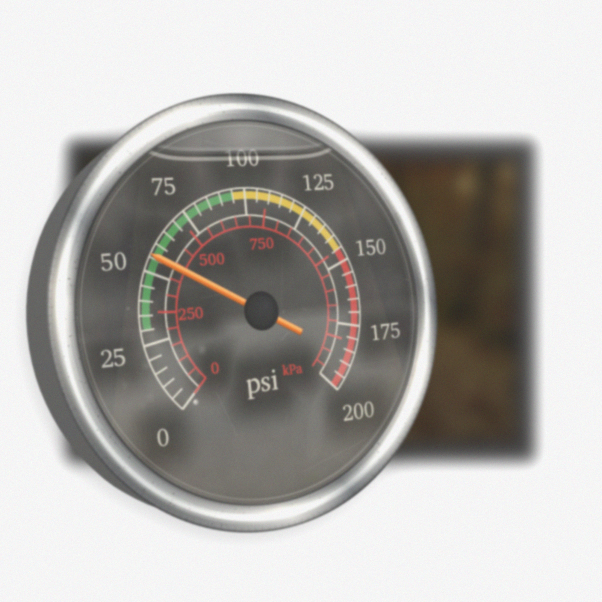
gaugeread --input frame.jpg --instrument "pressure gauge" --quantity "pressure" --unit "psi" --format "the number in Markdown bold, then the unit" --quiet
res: **55** psi
